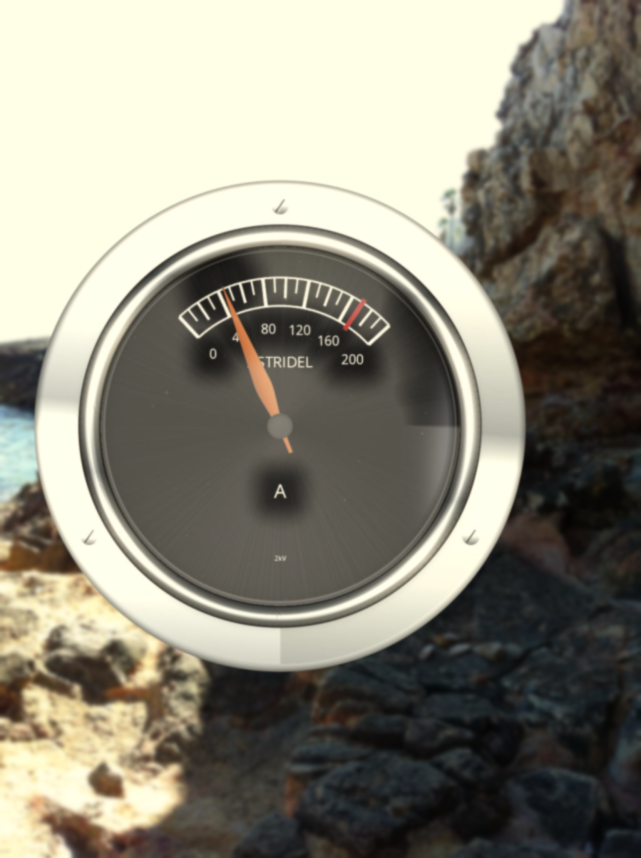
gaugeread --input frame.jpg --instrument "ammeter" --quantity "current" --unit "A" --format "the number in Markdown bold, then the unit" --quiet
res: **45** A
